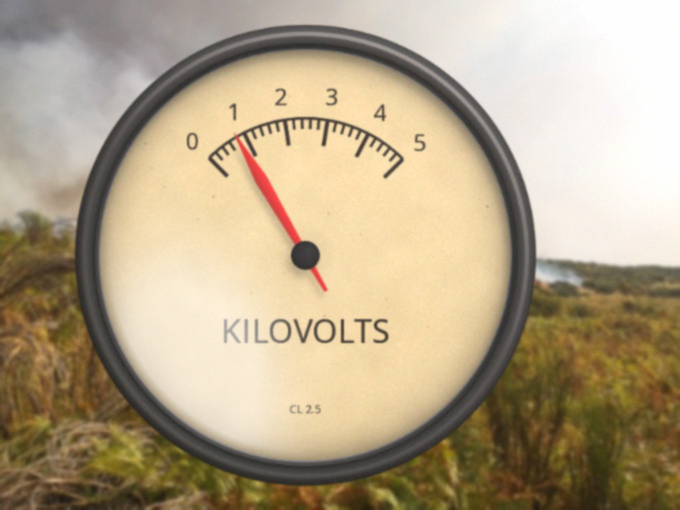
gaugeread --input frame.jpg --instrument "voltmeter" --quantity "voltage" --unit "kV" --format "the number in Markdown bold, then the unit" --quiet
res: **0.8** kV
